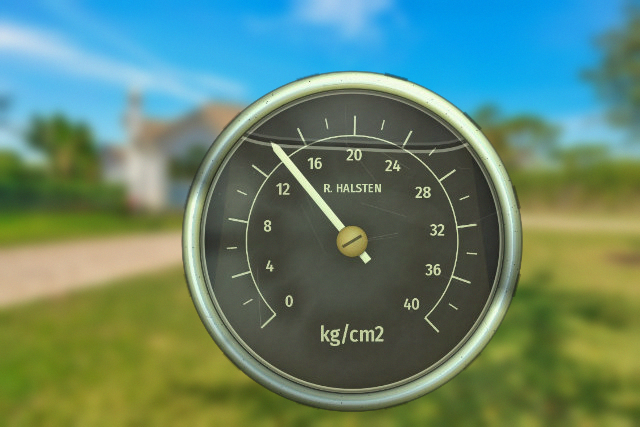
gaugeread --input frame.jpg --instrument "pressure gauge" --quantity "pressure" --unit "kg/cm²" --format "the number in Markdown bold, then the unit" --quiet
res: **14** kg/cm²
